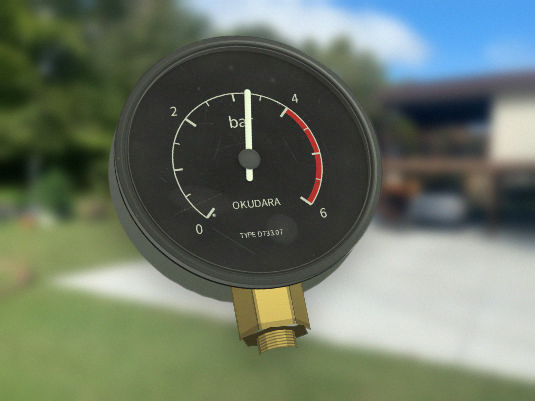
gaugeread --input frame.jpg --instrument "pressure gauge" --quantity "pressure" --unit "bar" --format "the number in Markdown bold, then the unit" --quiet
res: **3.25** bar
